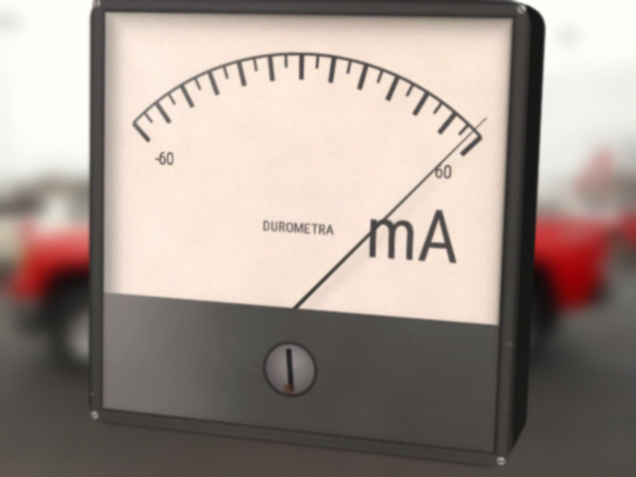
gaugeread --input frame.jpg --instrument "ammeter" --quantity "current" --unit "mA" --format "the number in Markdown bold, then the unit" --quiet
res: **57.5** mA
